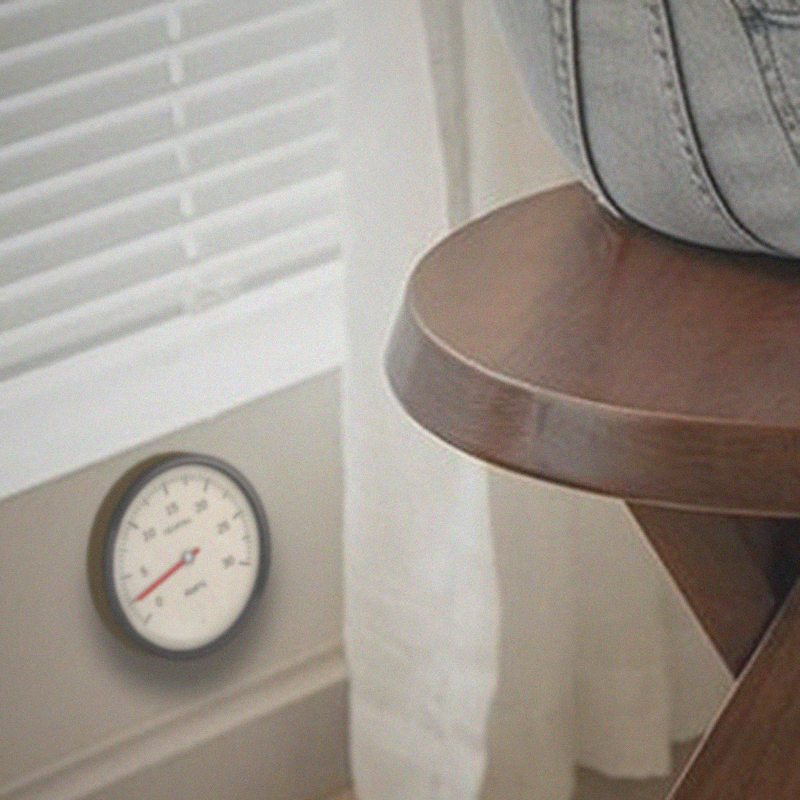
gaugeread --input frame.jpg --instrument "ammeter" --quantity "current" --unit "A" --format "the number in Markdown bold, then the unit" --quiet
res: **2.5** A
